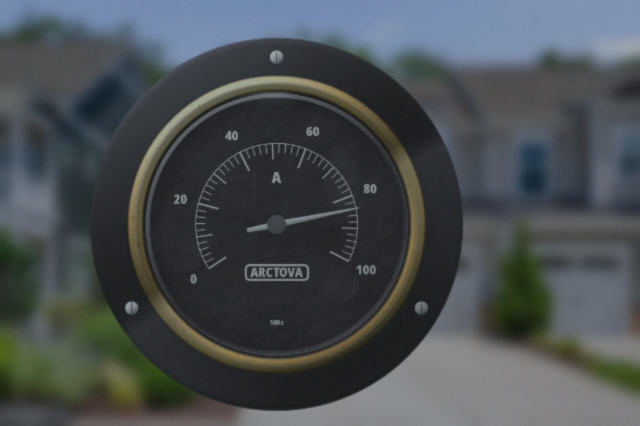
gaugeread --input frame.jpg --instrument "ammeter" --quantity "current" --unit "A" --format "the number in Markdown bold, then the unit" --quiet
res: **84** A
